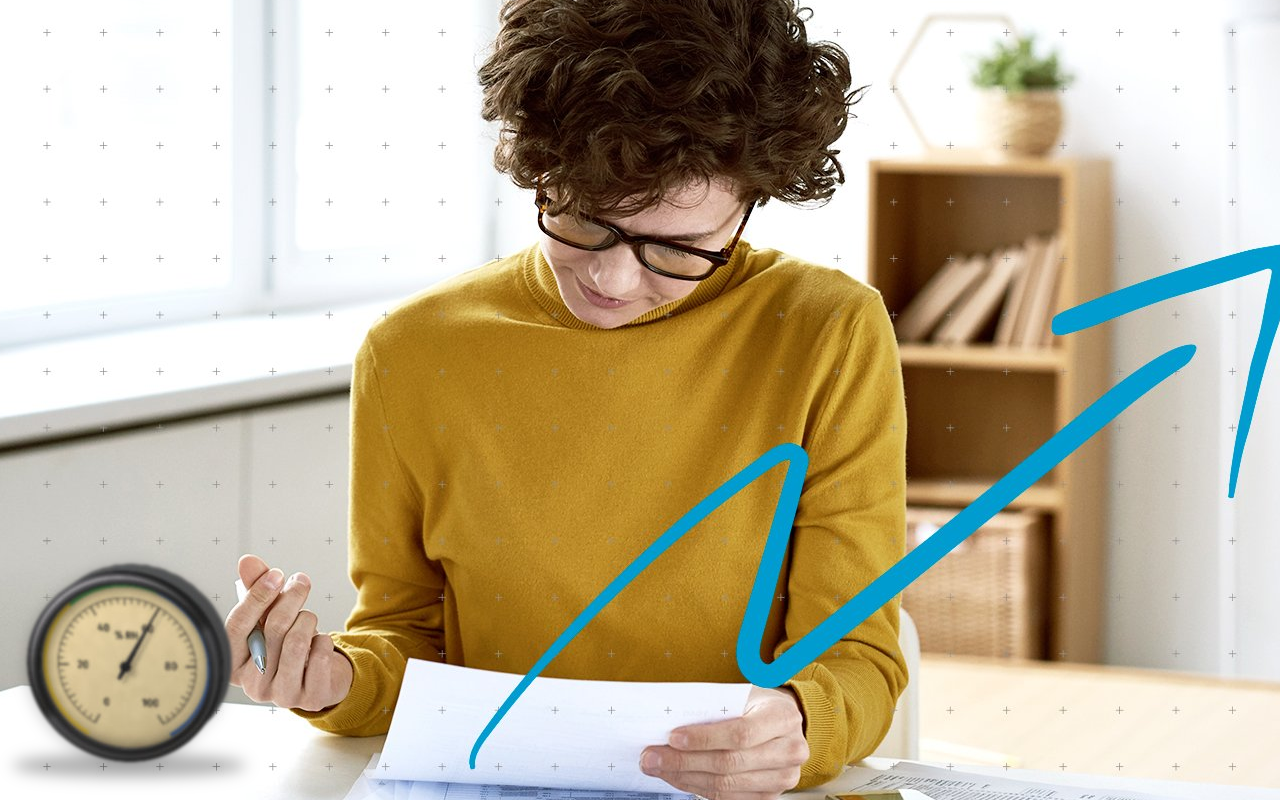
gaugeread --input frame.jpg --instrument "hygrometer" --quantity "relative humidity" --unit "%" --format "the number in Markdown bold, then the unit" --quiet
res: **60** %
